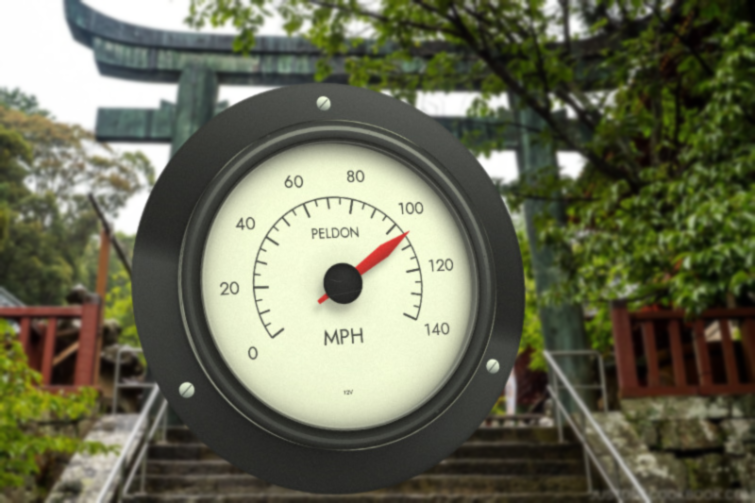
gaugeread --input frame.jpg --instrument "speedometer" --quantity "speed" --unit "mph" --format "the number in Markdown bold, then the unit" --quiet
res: **105** mph
